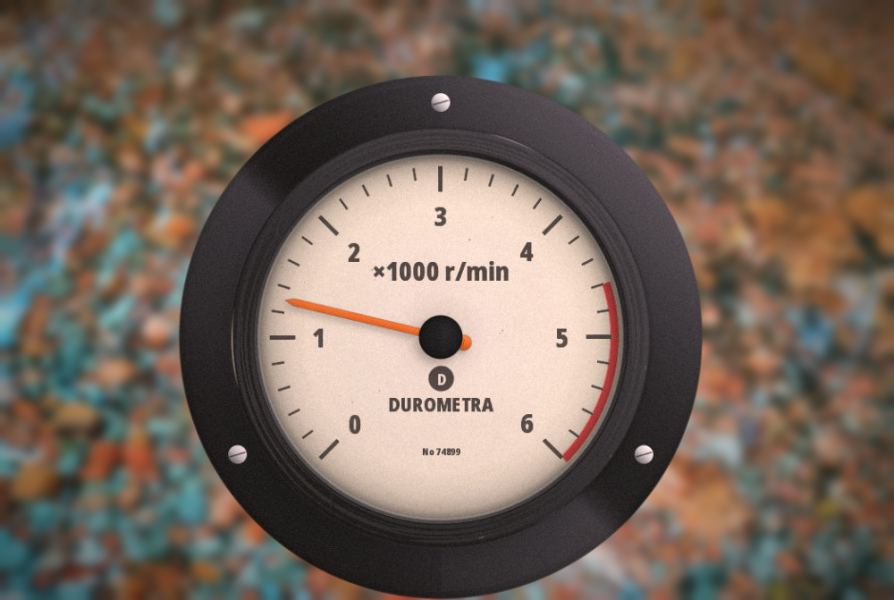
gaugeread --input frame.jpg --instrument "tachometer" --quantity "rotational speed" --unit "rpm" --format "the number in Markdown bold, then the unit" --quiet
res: **1300** rpm
